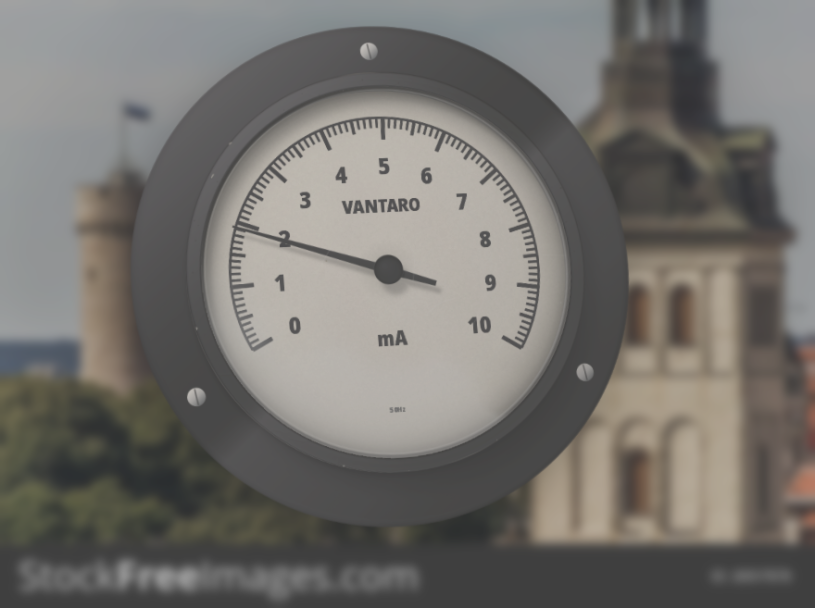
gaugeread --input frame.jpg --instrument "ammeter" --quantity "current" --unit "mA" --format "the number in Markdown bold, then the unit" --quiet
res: **1.9** mA
